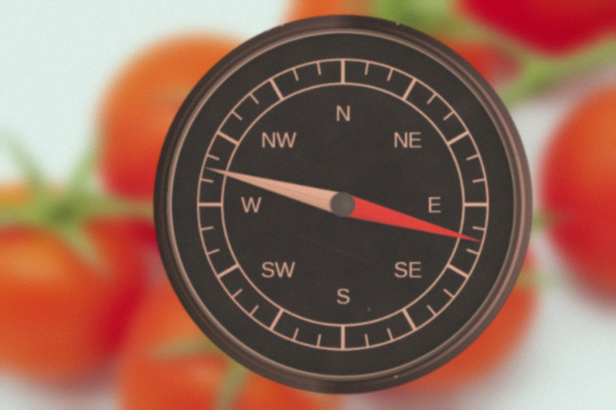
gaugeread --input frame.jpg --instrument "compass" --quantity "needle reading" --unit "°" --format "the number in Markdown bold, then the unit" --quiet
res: **105** °
